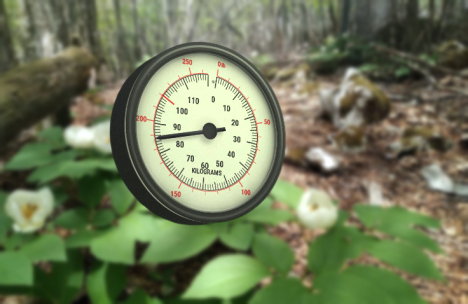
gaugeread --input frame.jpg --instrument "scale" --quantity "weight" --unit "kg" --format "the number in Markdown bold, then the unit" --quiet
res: **85** kg
